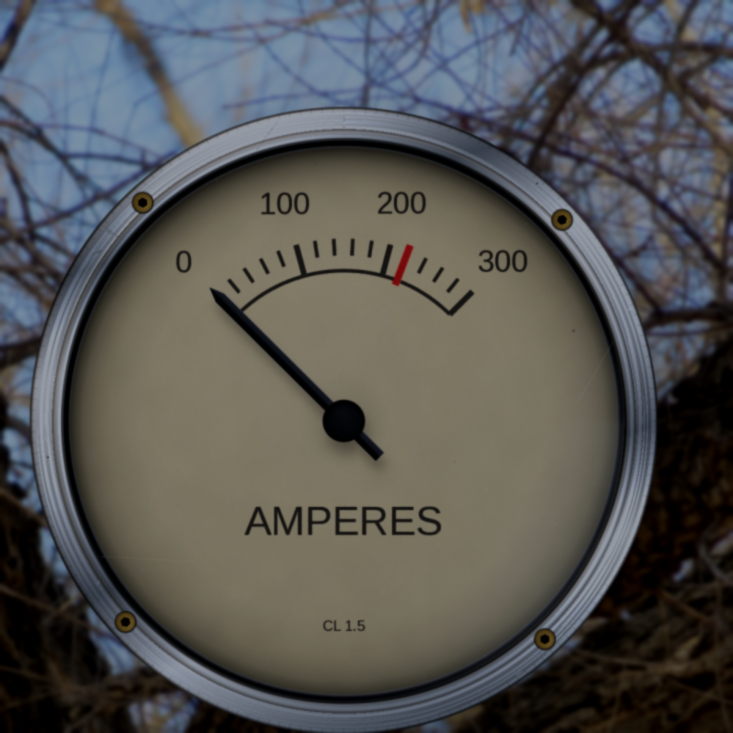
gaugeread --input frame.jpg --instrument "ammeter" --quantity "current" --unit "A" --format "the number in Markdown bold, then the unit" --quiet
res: **0** A
